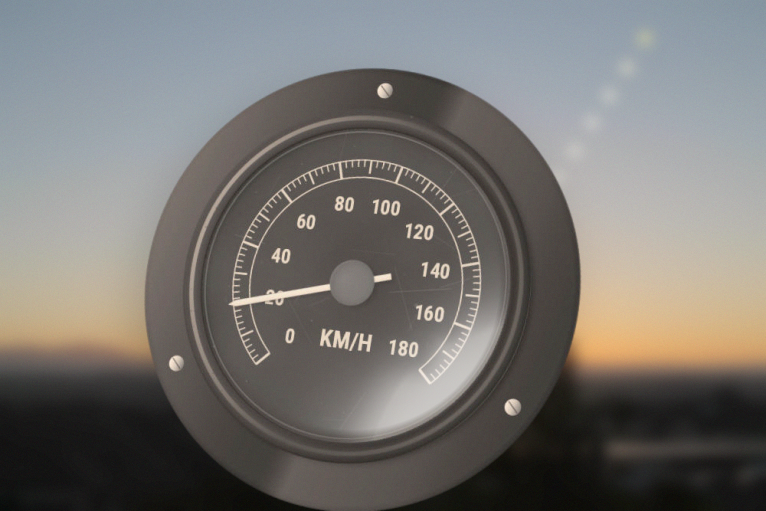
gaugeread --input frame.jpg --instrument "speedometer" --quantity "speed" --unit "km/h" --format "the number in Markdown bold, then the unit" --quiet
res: **20** km/h
